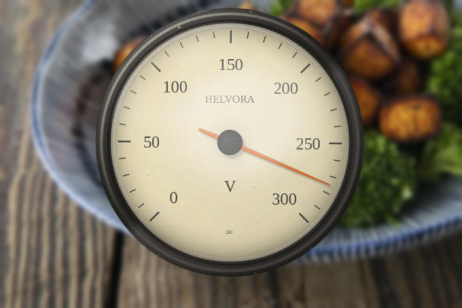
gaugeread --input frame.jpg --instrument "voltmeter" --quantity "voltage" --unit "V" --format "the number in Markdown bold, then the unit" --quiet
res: **275** V
